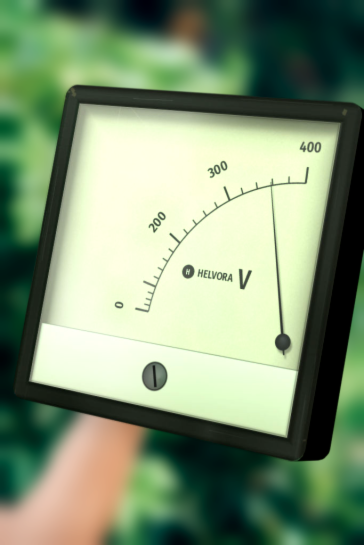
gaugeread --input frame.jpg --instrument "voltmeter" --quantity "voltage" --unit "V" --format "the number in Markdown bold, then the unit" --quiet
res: **360** V
